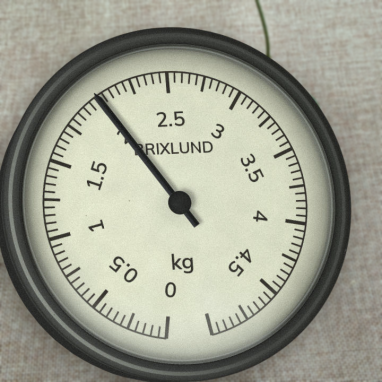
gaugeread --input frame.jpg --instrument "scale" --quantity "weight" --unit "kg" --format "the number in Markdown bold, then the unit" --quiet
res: **2** kg
